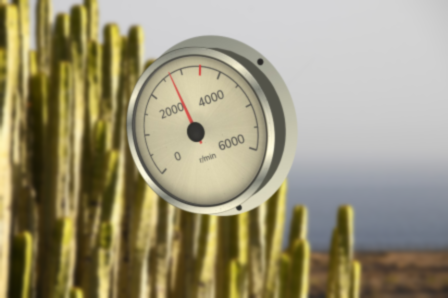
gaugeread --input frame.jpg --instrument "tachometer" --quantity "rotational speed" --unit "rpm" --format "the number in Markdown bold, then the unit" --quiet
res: **2750** rpm
